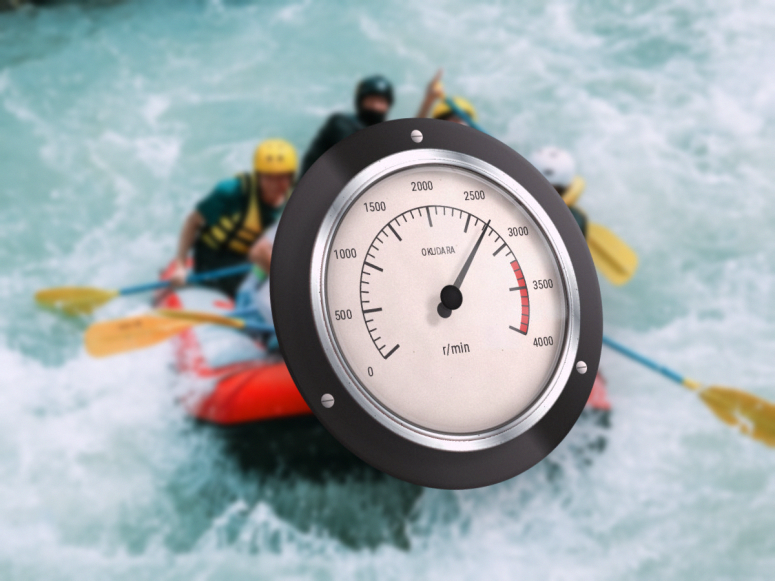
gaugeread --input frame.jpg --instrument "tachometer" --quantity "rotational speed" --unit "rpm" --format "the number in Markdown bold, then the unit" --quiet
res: **2700** rpm
